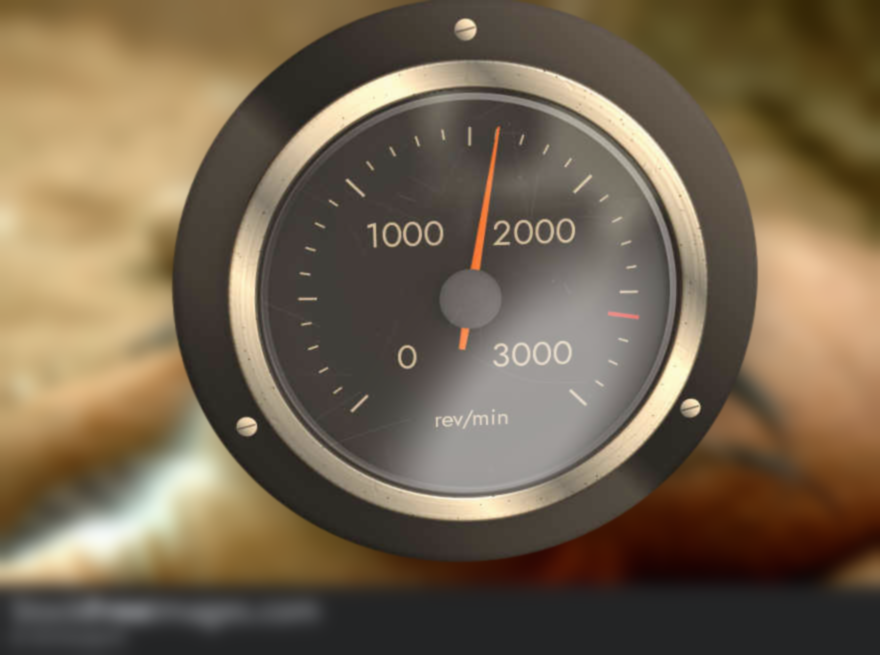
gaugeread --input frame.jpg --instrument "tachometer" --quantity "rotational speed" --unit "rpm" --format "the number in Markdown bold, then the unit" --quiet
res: **1600** rpm
